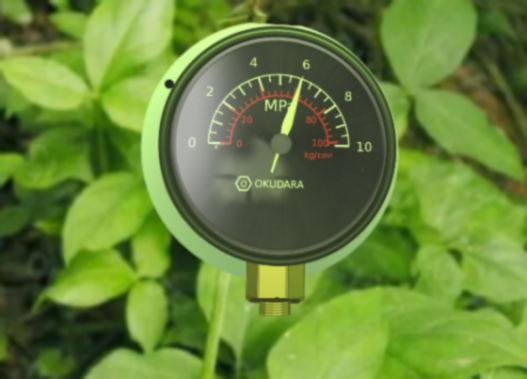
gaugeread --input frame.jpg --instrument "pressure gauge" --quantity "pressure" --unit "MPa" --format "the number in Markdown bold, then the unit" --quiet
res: **6** MPa
